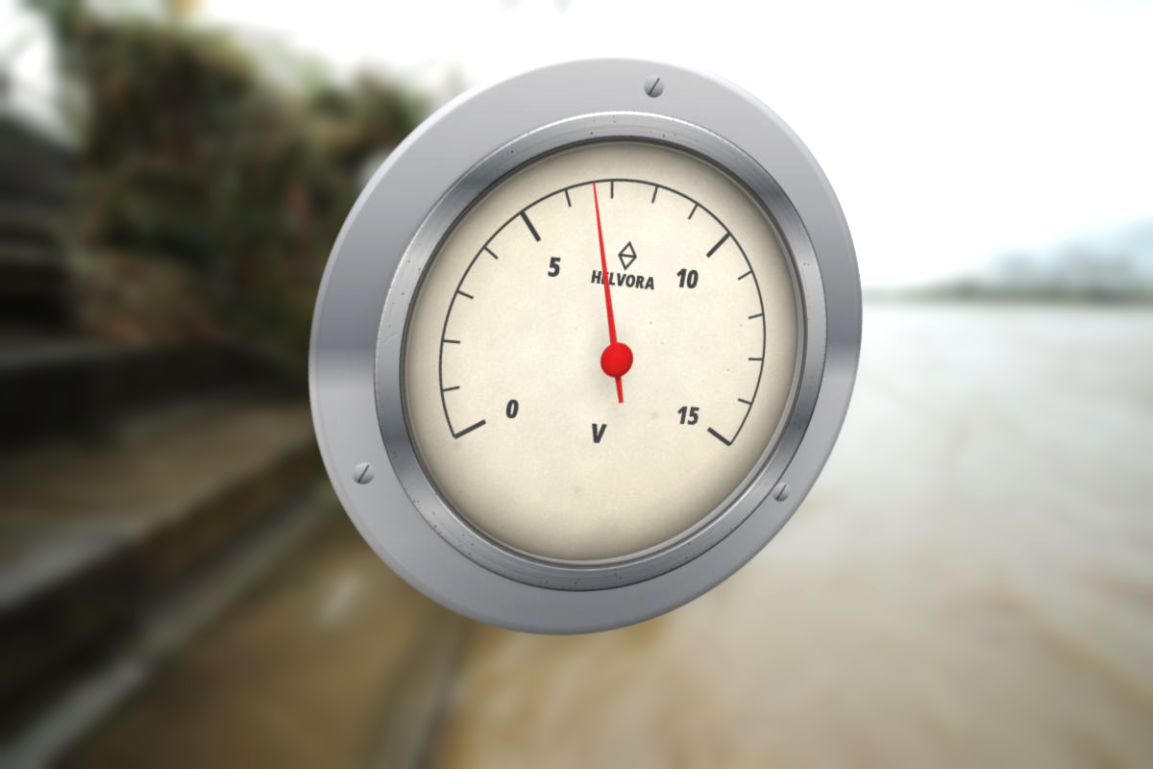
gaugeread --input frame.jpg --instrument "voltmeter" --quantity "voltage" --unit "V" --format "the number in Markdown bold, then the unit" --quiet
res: **6.5** V
